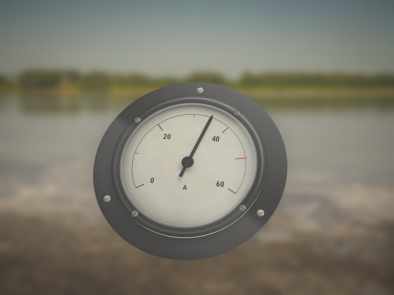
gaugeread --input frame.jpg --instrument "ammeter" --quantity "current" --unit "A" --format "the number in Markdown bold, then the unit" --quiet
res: **35** A
